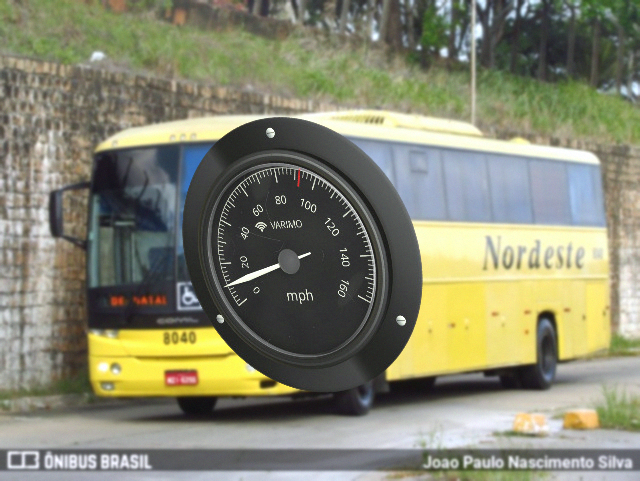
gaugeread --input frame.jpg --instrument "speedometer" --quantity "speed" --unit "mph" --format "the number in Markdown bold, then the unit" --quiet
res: **10** mph
